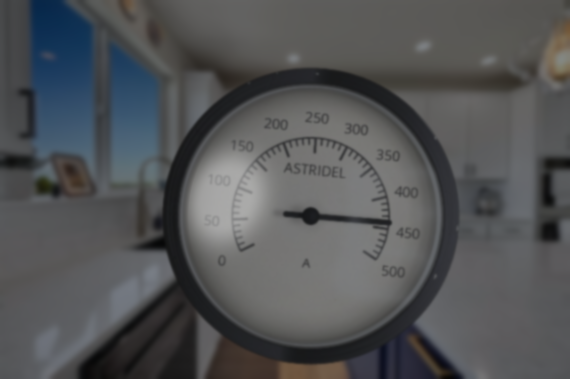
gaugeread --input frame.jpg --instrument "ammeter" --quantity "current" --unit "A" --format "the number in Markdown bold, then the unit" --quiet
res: **440** A
